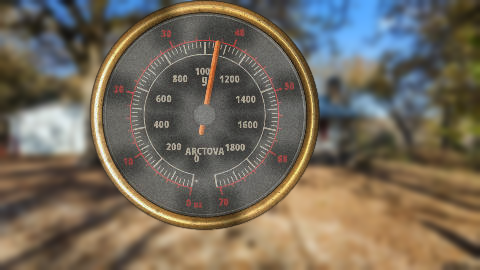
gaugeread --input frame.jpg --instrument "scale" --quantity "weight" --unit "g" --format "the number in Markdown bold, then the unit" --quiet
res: **1060** g
